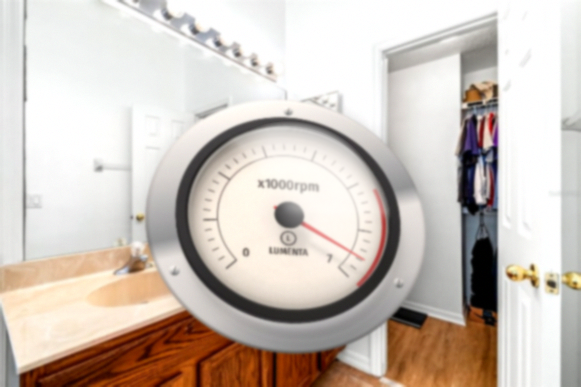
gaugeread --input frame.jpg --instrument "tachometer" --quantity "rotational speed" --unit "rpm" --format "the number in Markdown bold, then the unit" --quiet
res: **6600** rpm
